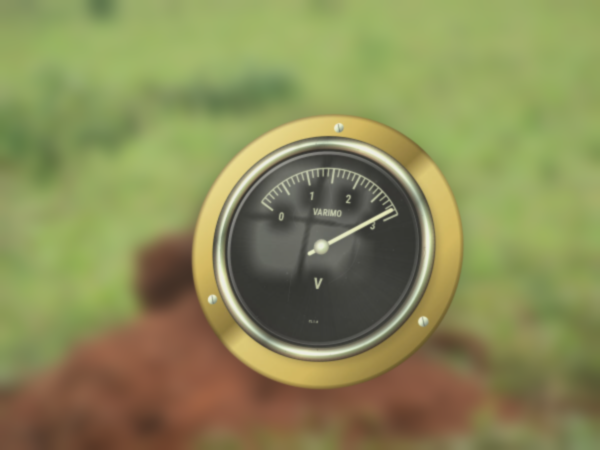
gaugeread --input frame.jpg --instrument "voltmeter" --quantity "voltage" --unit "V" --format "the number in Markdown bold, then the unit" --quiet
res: **2.9** V
